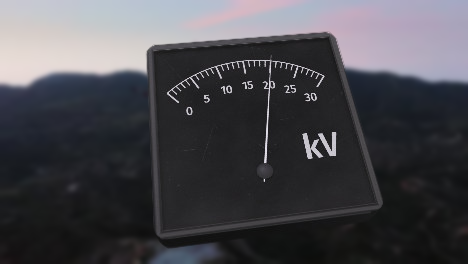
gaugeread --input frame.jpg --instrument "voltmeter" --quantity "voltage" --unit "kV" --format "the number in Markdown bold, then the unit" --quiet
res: **20** kV
